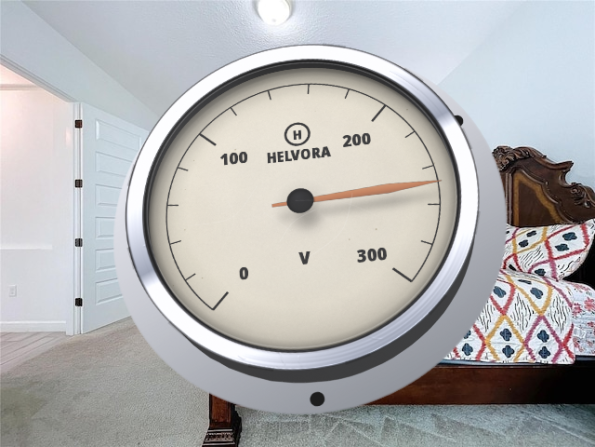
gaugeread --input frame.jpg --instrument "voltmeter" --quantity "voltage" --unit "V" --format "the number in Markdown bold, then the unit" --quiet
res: **250** V
